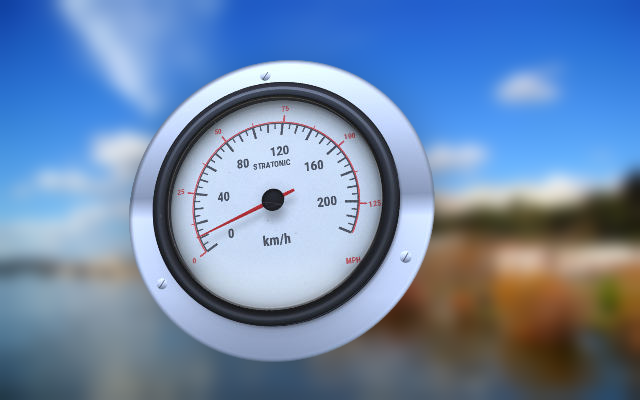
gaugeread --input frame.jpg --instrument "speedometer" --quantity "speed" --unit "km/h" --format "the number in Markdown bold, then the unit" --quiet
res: **10** km/h
